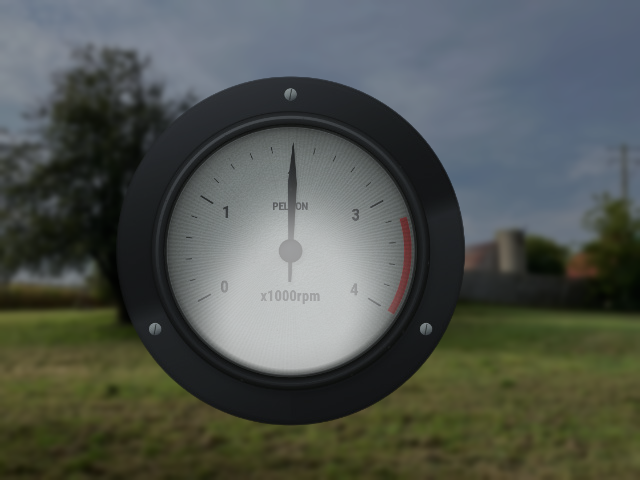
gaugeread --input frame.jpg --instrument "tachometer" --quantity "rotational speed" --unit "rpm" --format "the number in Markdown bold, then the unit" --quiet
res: **2000** rpm
